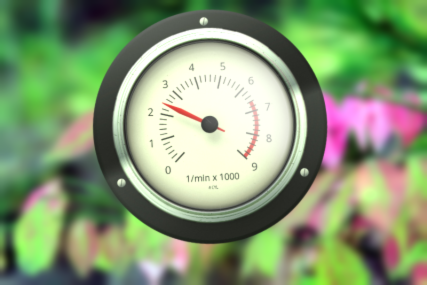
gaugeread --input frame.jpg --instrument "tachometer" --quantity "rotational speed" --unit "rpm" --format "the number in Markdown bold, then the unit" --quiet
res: **2400** rpm
